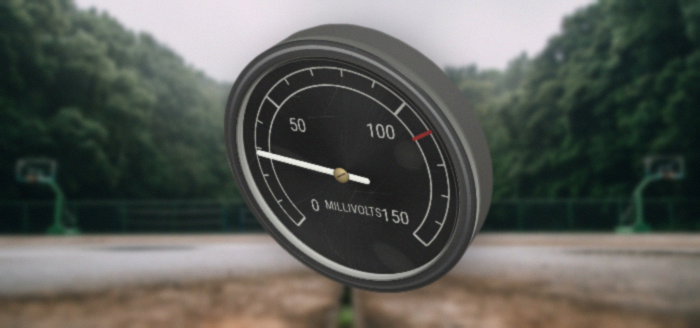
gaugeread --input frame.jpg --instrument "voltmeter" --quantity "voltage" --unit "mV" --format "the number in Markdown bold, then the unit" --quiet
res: **30** mV
